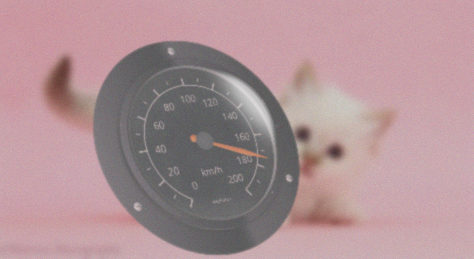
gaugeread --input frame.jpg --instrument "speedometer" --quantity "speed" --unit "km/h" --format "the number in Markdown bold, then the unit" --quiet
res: **175** km/h
